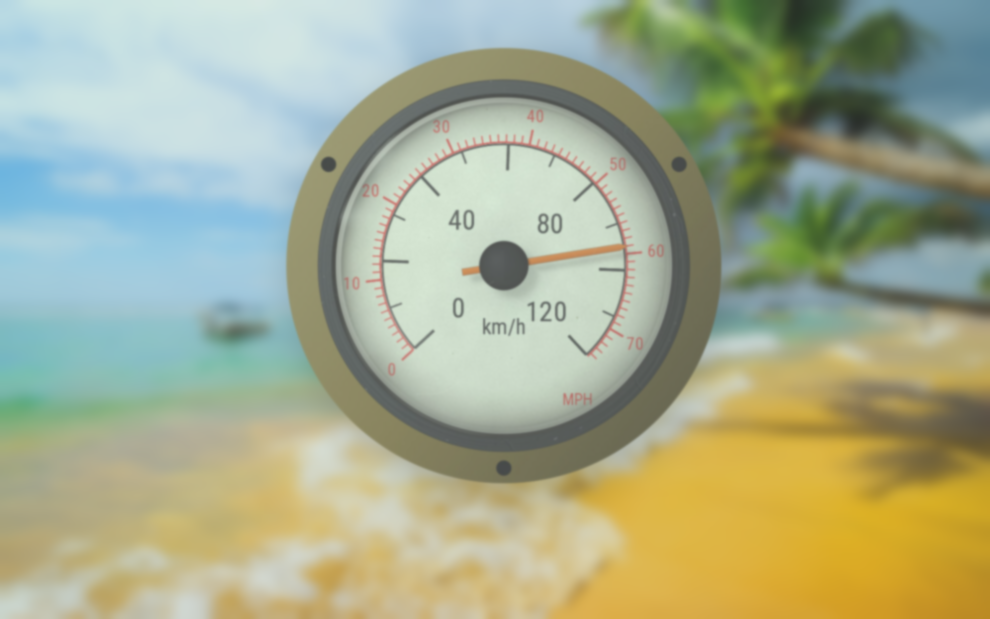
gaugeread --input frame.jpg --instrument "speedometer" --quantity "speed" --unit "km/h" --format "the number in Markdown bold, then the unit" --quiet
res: **95** km/h
